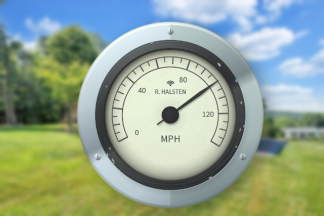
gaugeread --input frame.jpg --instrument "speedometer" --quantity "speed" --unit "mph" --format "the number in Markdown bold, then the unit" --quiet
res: **100** mph
